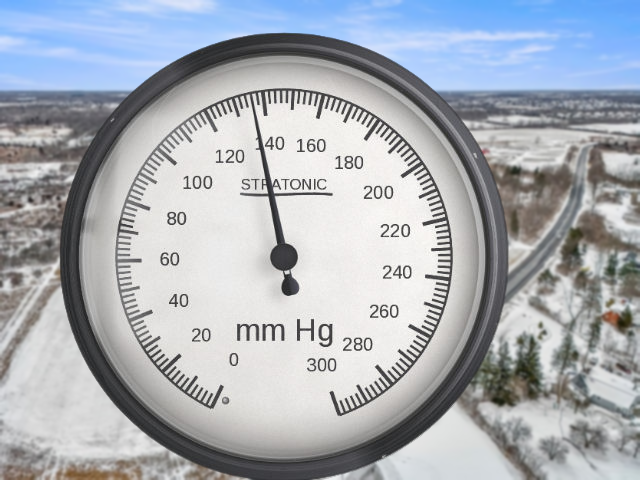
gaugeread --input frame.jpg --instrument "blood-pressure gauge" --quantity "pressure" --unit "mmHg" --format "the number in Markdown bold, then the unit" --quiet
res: **136** mmHg
